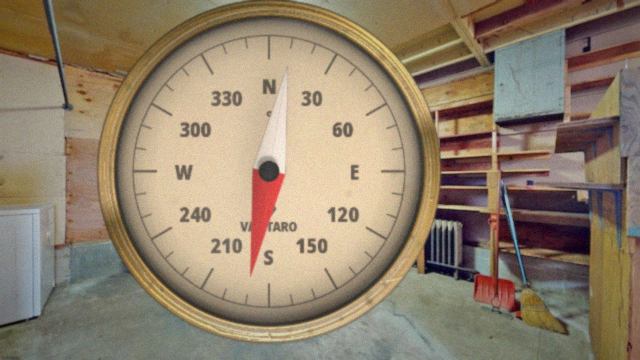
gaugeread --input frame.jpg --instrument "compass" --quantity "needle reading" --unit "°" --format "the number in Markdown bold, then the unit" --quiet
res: **190** °
